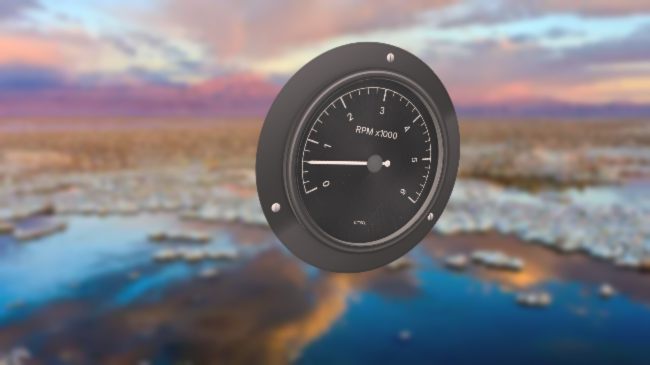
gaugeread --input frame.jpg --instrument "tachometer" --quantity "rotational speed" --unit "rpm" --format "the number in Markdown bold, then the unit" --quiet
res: **600** rpm
